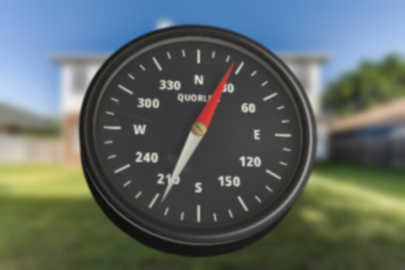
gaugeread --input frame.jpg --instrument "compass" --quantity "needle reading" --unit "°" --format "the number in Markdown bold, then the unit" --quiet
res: **25** °
